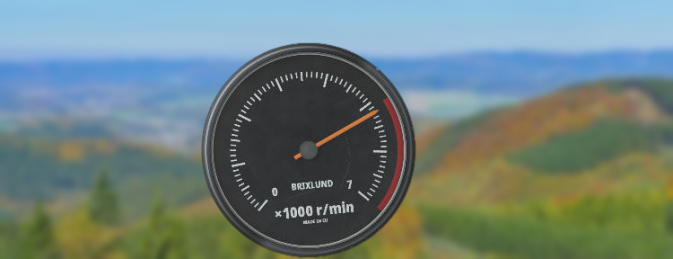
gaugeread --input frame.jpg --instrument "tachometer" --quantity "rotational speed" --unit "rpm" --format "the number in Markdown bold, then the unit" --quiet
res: **5200** rpm
